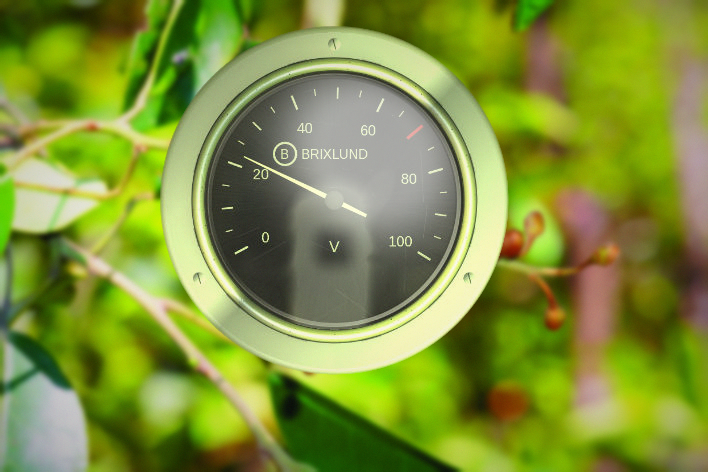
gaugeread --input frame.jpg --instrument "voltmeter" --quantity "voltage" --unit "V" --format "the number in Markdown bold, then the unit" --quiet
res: **22.5** V
